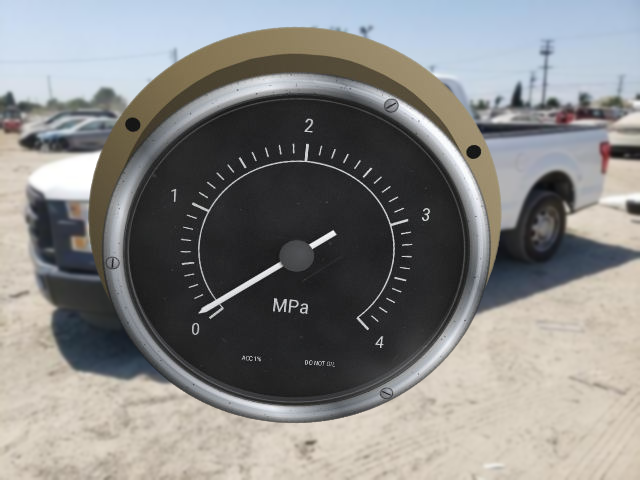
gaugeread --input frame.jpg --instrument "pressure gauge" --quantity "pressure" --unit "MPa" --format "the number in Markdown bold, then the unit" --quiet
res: **0.1** MPa
